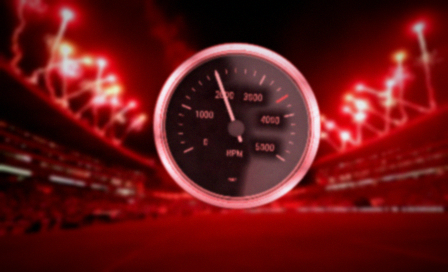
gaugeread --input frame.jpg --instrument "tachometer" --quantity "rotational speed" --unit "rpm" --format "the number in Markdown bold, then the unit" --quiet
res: **2000** rpm
